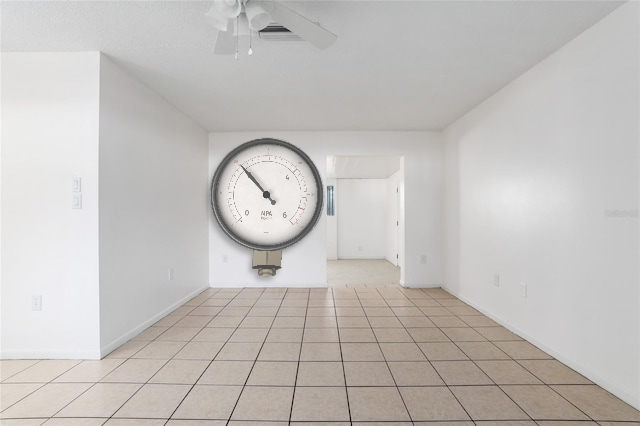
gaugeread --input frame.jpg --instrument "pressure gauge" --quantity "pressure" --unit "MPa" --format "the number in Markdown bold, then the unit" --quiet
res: **2** MPa
